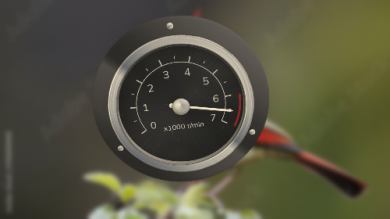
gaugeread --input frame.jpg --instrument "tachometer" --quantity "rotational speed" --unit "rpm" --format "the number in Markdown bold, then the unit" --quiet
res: **6500** rpm
